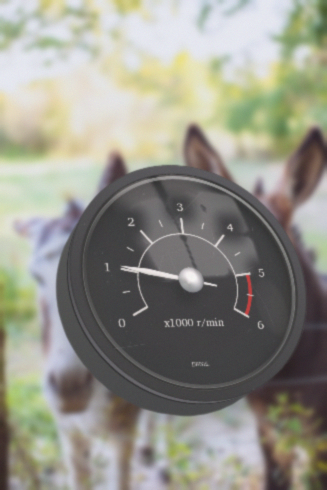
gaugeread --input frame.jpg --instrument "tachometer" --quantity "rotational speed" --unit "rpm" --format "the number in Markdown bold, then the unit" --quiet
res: **1000** rpm
